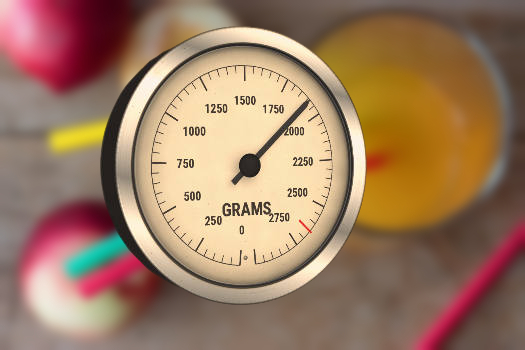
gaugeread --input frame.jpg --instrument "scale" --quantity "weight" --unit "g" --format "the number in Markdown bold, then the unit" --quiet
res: **1900** g
